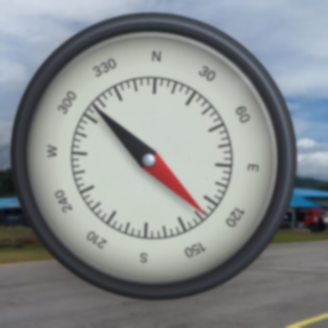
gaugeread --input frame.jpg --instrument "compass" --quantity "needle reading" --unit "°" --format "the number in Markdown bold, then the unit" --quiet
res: **130** °
